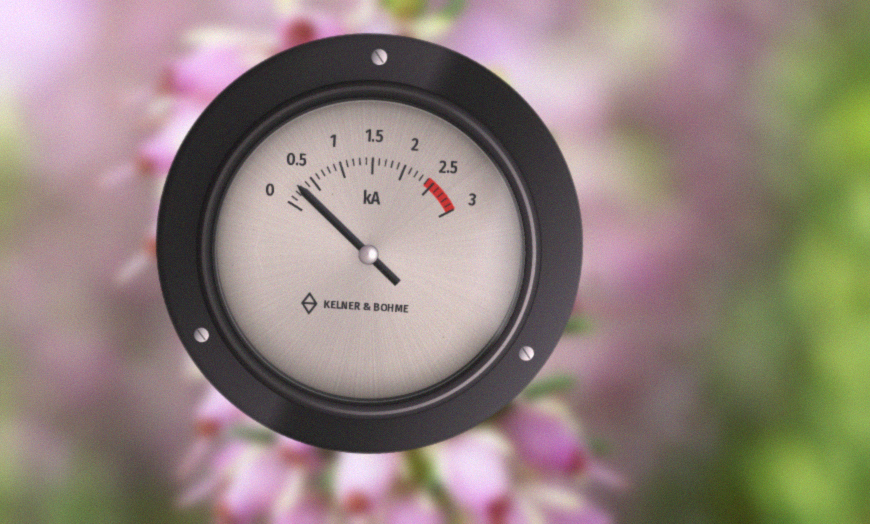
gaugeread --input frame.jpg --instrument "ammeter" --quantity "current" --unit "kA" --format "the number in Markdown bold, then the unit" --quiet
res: **0.3** kA
